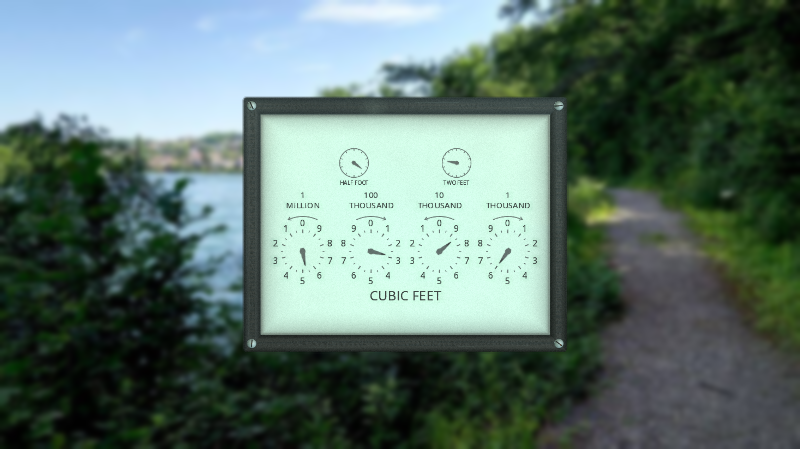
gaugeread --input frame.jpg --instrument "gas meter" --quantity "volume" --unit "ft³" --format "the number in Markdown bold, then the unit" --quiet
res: **528600** ft³
